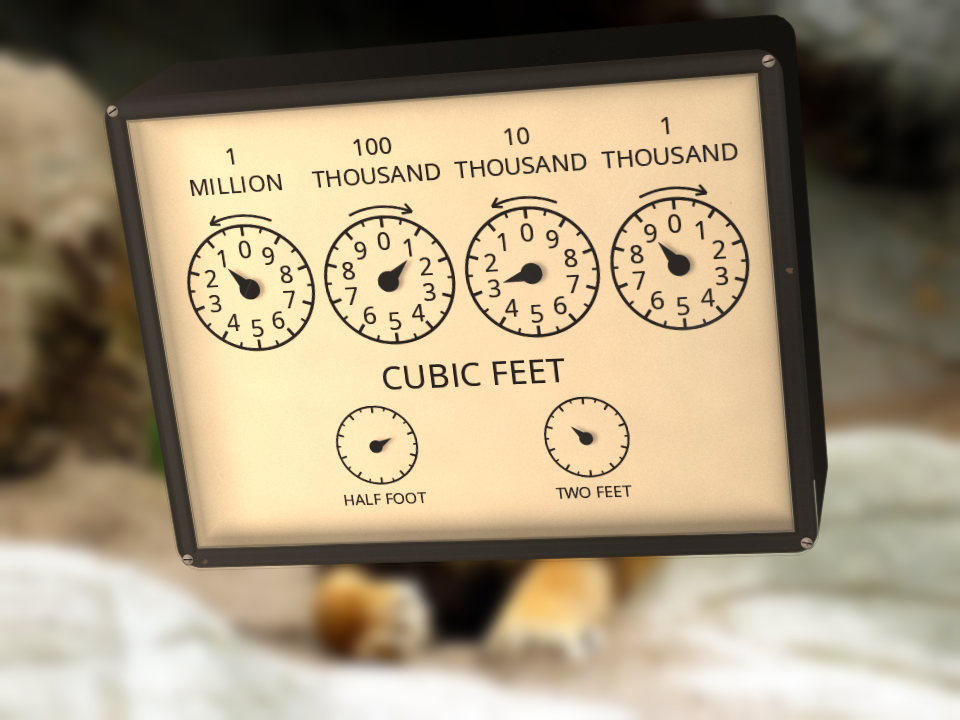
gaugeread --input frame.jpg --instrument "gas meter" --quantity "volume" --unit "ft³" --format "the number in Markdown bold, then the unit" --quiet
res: **112900** ft³
